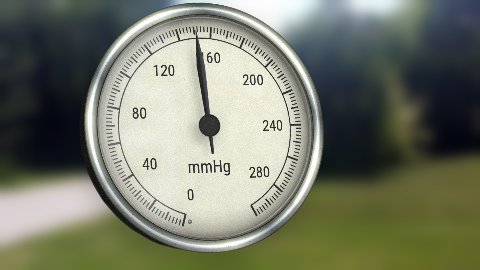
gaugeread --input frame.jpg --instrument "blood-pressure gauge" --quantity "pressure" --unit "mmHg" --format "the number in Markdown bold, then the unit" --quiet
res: **150** mmHg
